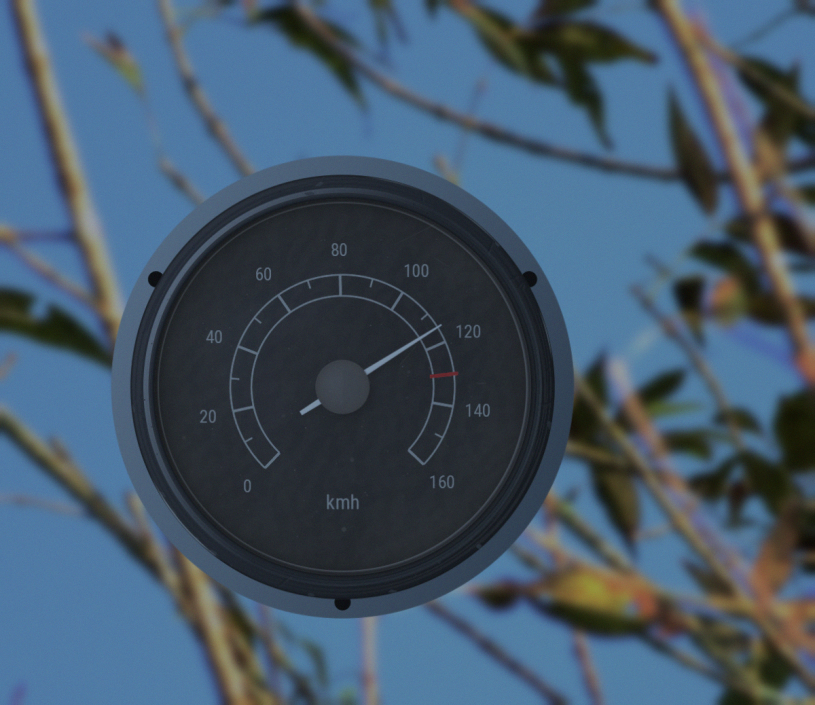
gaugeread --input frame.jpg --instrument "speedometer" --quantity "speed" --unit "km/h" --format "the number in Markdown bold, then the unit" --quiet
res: **115** km/h
